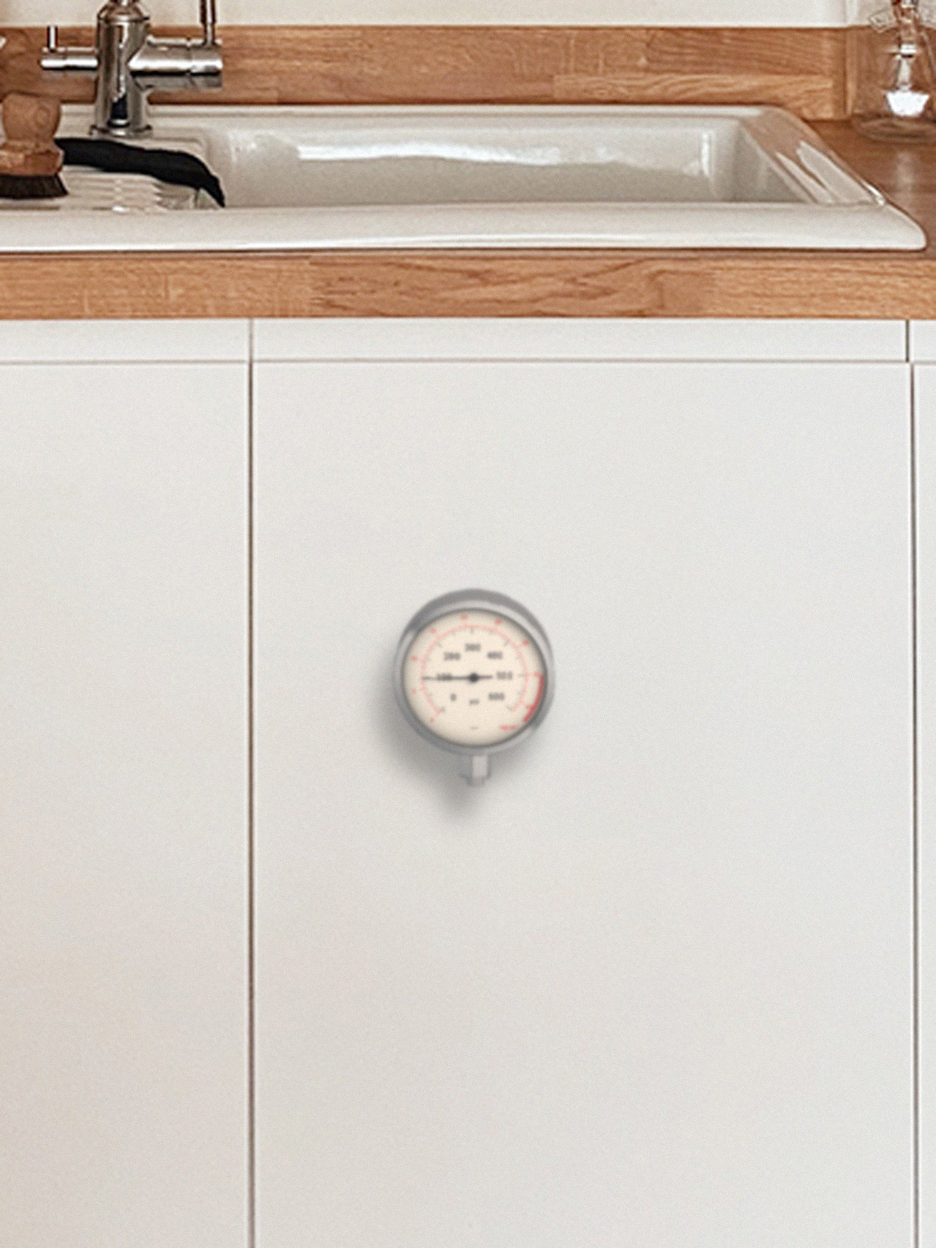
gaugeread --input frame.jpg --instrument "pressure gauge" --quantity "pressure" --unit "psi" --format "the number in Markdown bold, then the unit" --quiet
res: **100** psi
